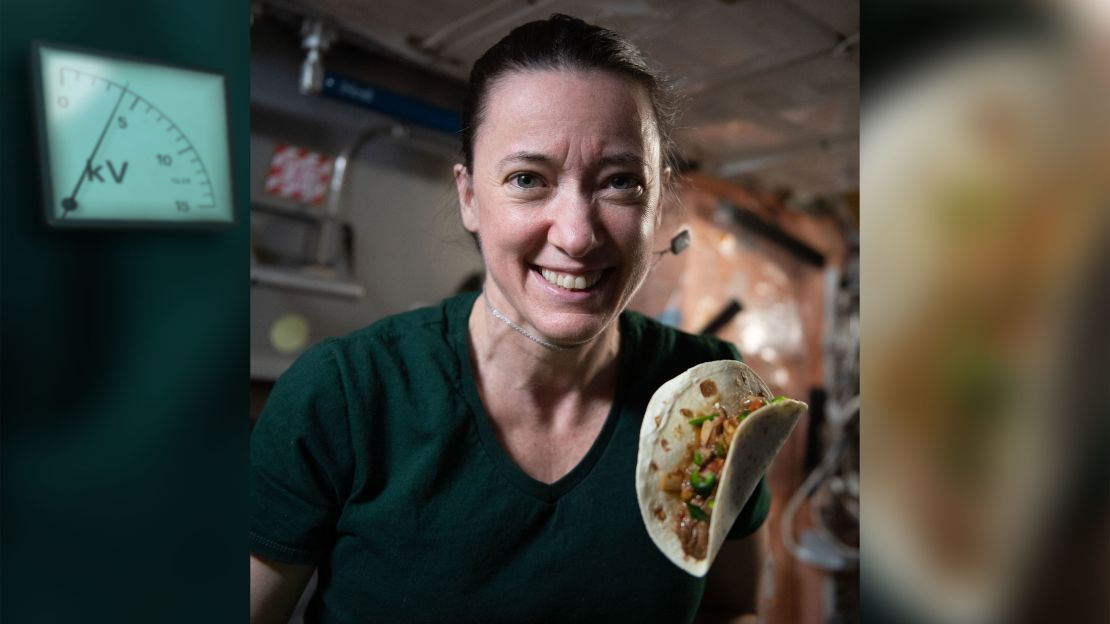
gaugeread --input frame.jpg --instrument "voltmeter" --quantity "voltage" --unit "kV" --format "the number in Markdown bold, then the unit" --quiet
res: **4** kV
